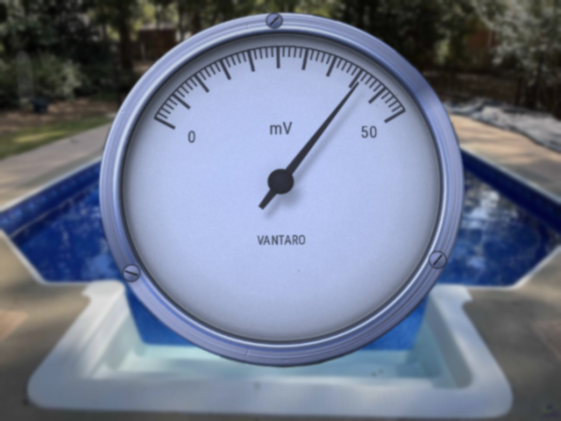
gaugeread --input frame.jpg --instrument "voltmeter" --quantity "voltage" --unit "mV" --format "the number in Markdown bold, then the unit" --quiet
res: **41** mV
